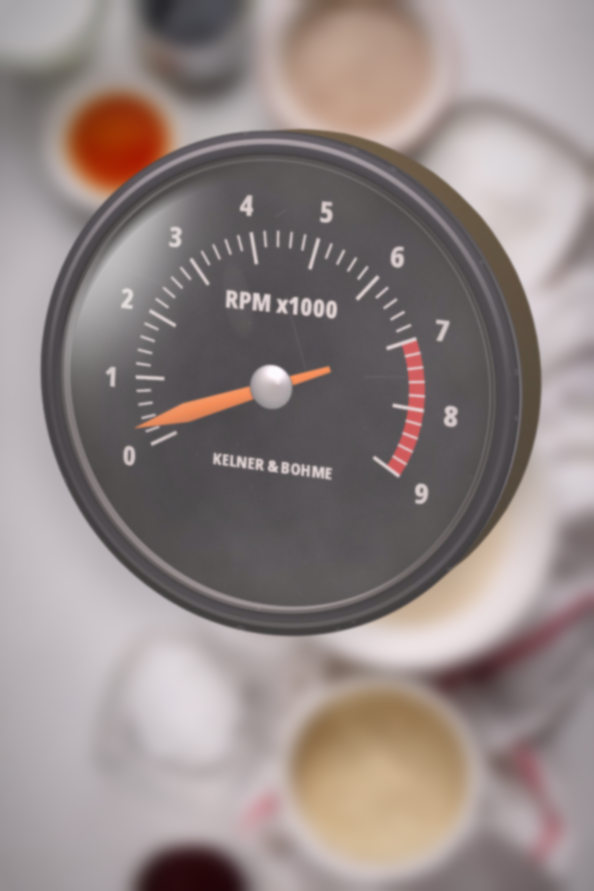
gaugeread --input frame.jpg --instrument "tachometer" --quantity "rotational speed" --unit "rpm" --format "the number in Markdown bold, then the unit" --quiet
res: **300** rpm
